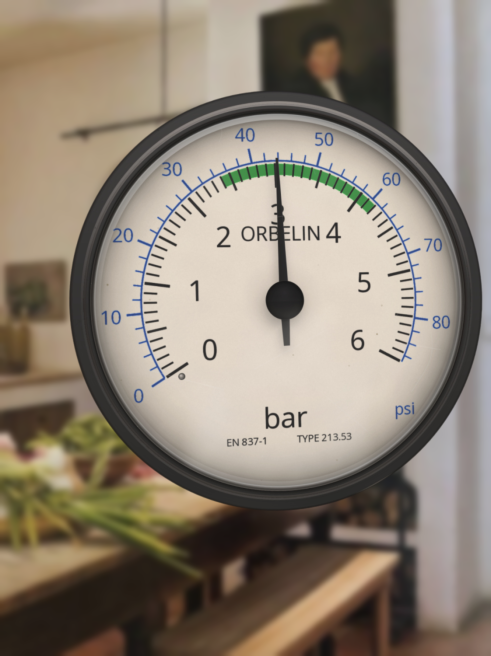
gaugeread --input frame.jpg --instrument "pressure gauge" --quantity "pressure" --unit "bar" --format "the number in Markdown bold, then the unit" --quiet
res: **3** bar
